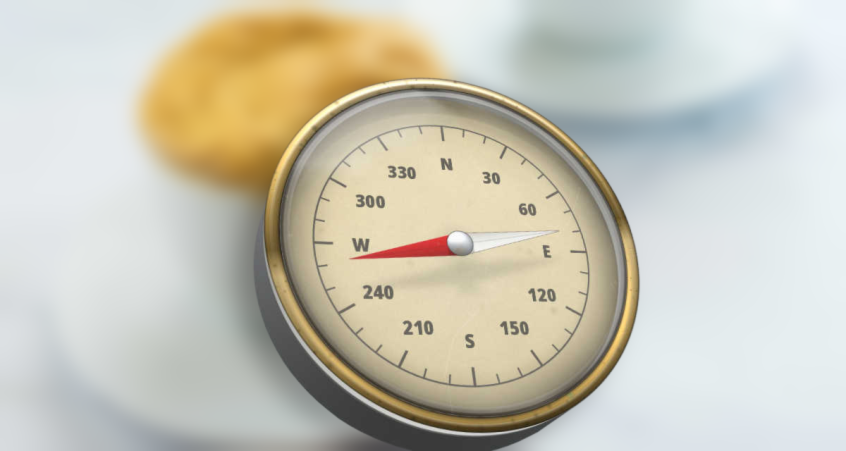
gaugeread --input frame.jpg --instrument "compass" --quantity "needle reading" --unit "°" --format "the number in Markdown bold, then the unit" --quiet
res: **260** °
